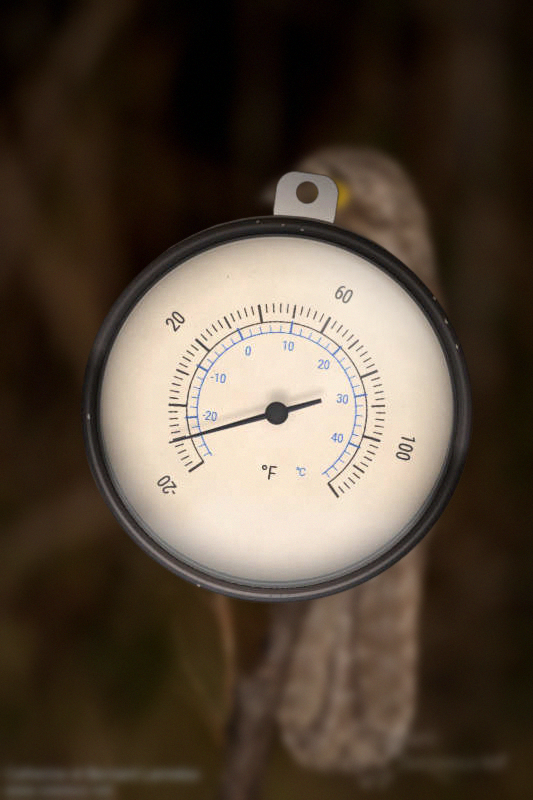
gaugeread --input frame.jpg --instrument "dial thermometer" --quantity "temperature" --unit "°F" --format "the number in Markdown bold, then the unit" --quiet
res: **-10** °F
